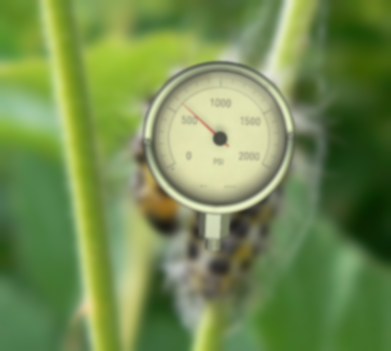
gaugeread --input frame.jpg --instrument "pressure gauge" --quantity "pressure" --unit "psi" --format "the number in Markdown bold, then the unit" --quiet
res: **600** psi
